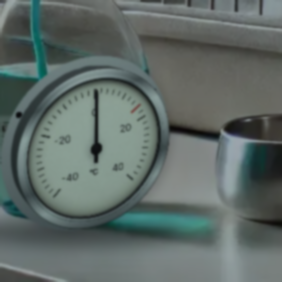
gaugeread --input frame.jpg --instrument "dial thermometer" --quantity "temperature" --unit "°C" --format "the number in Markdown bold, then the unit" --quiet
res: **0** °C
